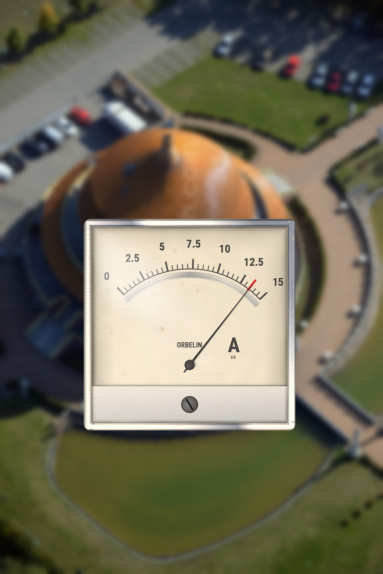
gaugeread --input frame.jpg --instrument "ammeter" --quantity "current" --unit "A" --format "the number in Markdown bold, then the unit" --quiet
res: **13.5** A
